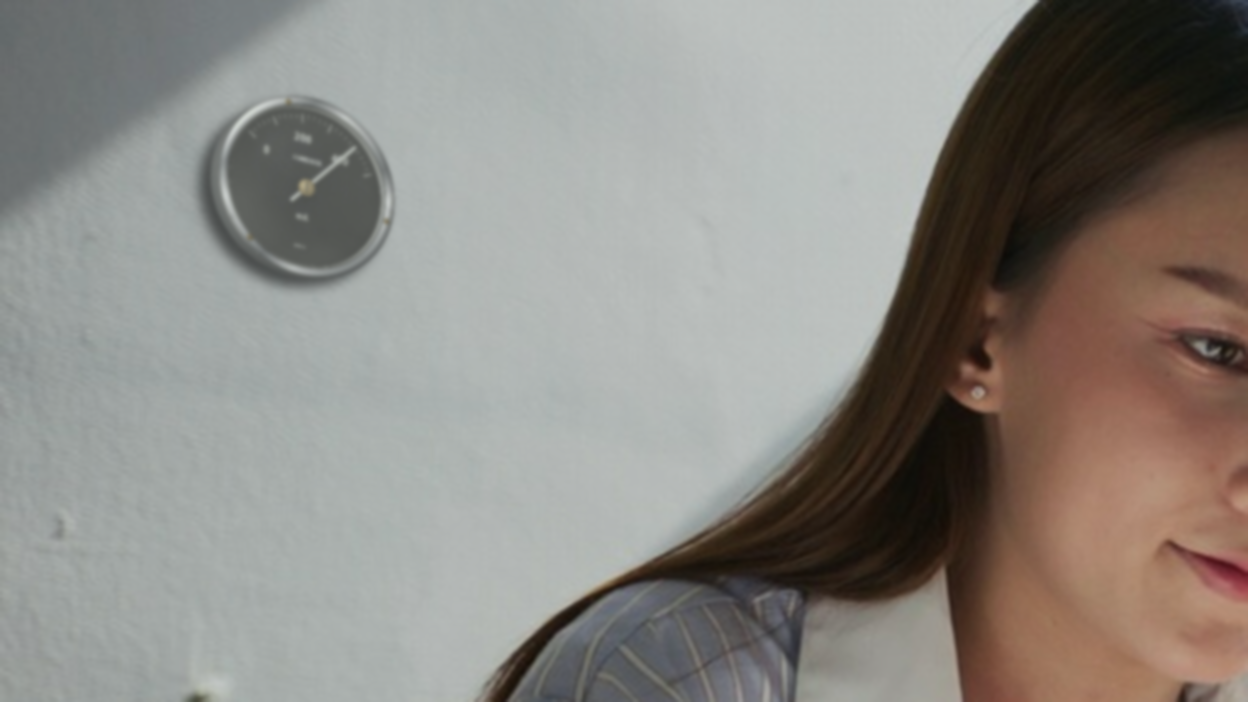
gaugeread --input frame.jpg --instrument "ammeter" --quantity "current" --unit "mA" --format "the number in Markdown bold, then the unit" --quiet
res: **400** mA
